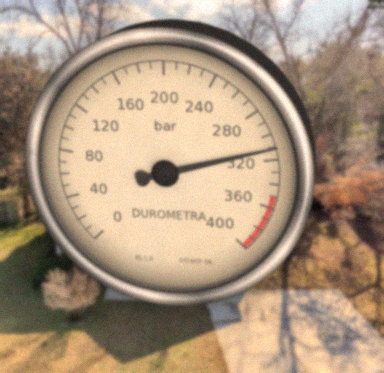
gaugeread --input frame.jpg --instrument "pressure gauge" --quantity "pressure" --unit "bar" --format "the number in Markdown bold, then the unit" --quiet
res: **310** bar
